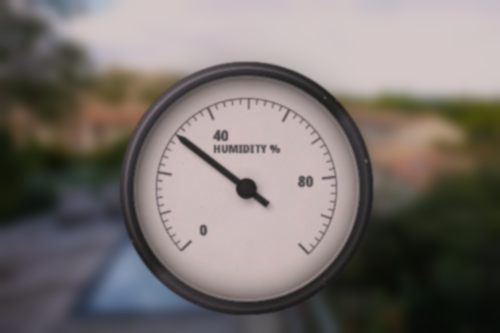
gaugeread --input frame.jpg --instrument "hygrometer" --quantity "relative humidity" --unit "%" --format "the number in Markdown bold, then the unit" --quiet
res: **30** %
